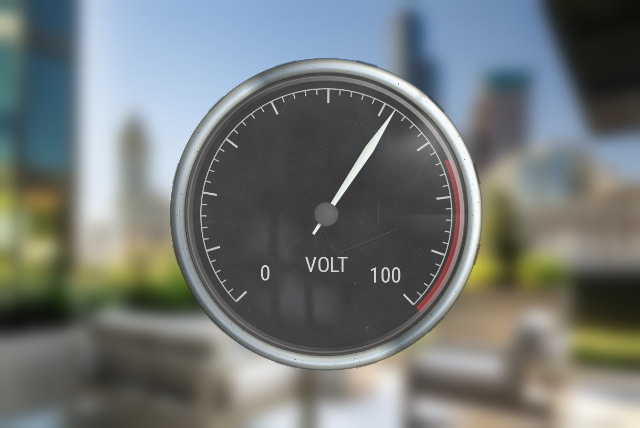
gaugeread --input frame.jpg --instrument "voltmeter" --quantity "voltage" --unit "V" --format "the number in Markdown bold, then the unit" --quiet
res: **62** V
